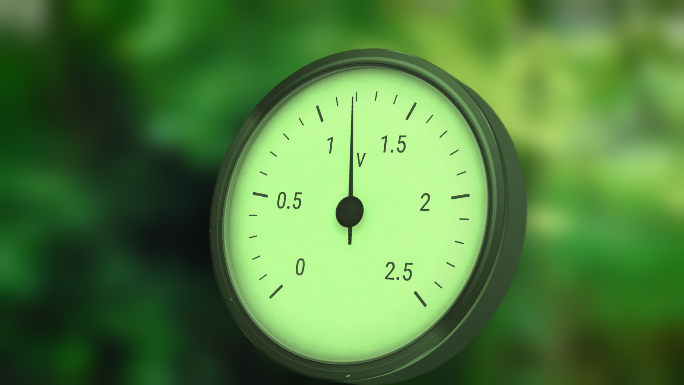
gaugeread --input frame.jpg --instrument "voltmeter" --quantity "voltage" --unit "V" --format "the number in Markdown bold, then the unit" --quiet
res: **1.2** V
